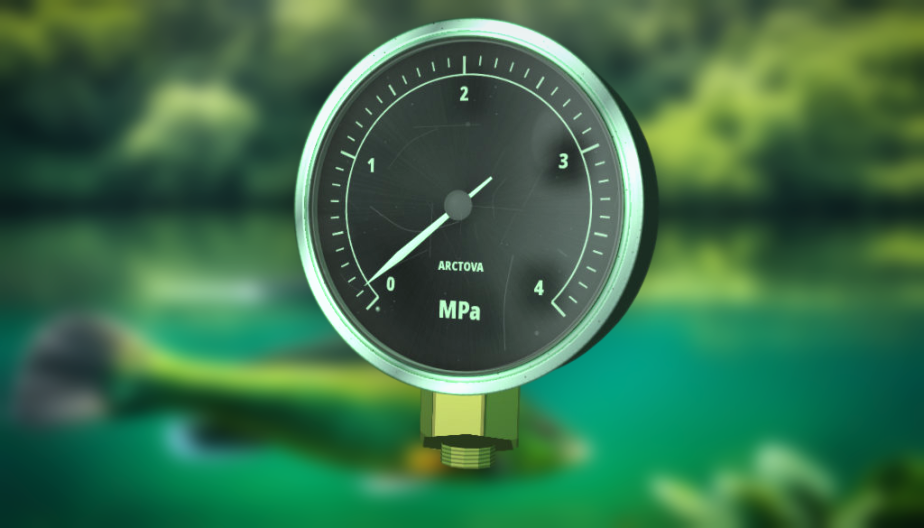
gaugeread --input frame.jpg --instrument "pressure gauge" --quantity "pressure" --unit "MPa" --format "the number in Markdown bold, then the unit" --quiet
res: **0.1** MPa
